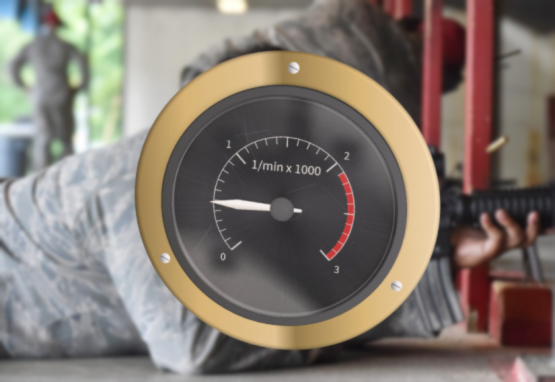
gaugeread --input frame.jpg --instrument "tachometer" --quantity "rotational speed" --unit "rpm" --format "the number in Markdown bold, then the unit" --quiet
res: **500** rpm
